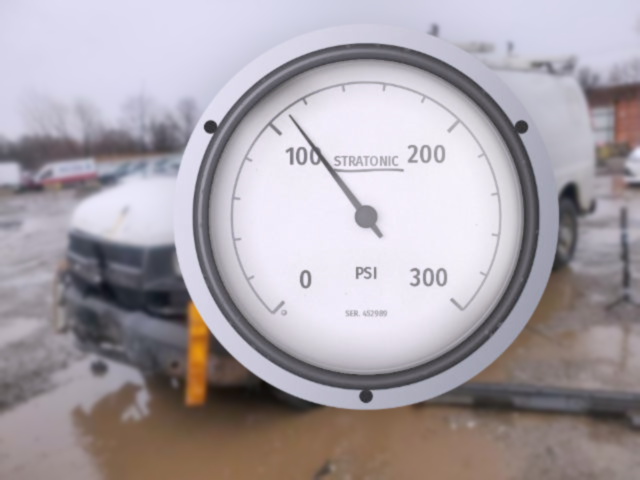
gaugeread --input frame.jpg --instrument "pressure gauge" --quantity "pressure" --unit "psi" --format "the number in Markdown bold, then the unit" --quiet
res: **110** psi
